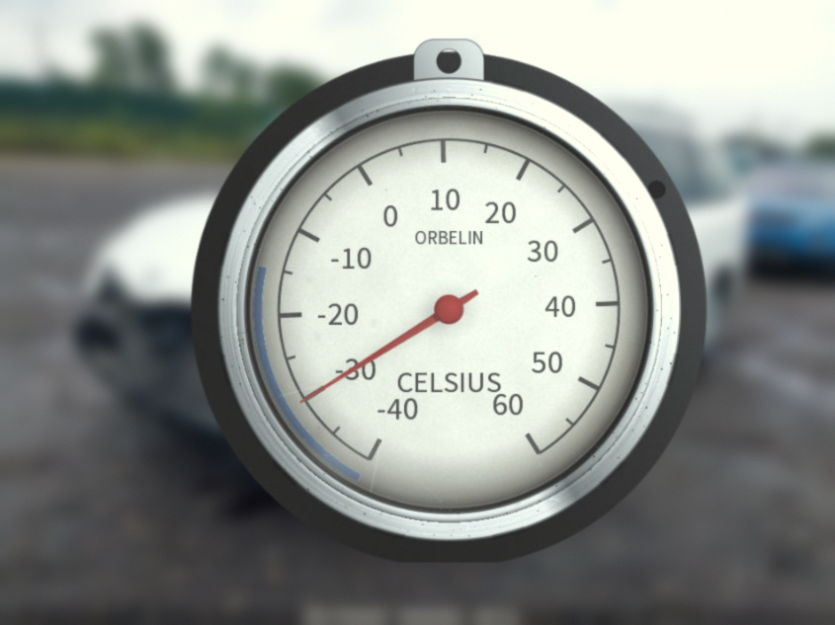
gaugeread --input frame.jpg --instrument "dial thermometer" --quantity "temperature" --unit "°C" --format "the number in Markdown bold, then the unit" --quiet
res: **-30** °C
